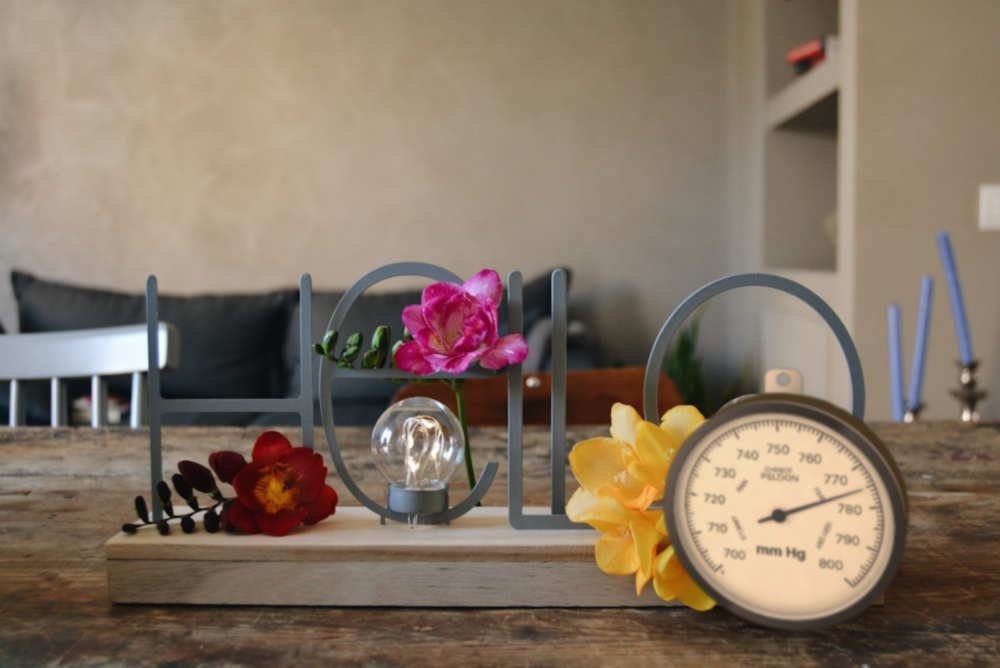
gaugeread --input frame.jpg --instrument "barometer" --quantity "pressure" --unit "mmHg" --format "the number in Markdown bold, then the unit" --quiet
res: **775** mmHg
